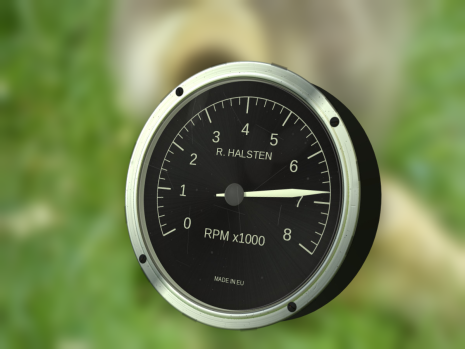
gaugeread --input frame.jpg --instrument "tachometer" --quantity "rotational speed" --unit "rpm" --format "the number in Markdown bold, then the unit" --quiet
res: **6800** rpm
